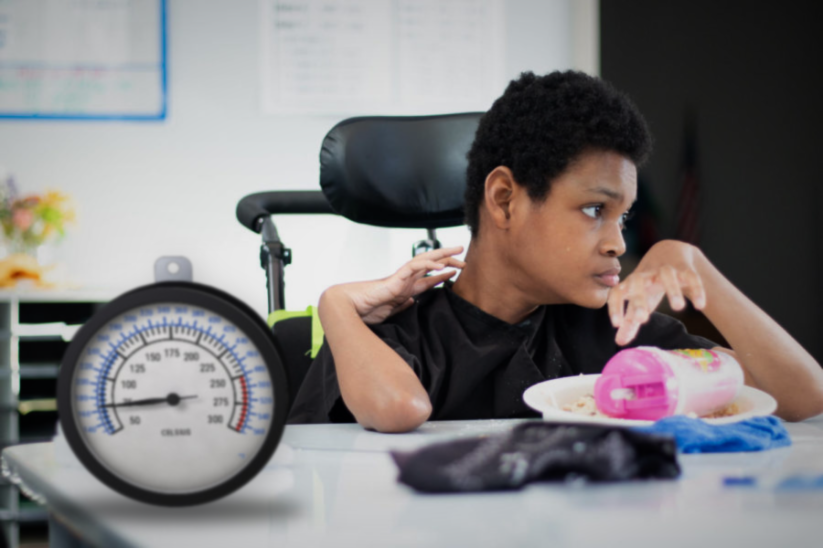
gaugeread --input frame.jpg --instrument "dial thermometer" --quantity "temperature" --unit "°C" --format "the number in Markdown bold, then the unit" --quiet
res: **75** °C
